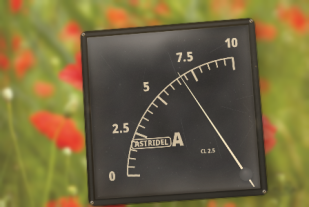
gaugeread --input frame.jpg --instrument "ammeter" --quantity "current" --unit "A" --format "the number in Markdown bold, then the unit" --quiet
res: **6.75** A
